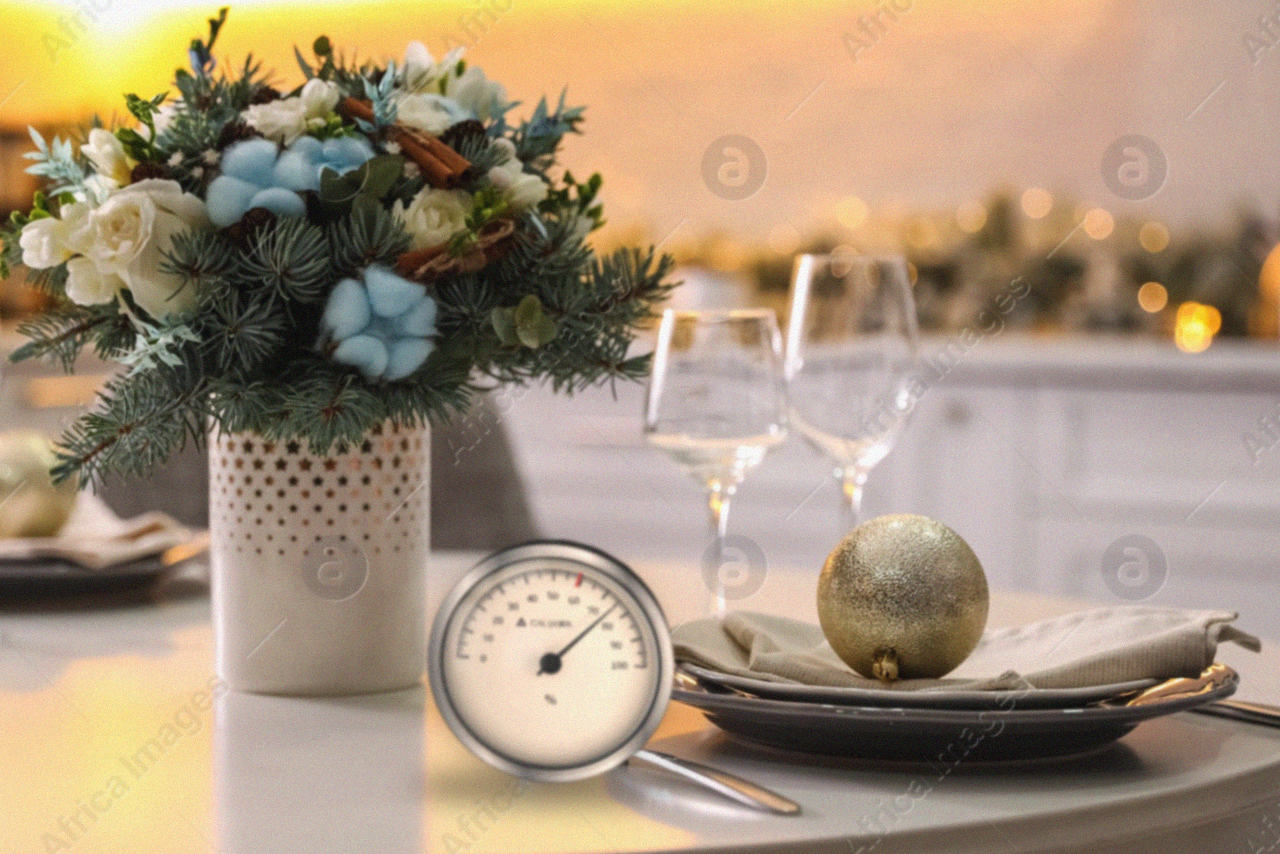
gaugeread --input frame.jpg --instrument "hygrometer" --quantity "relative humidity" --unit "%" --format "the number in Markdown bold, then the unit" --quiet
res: **75** %
